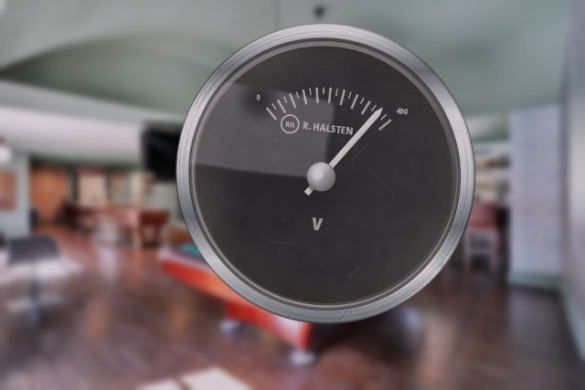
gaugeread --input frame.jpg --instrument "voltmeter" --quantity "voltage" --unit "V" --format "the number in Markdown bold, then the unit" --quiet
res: **360** V
